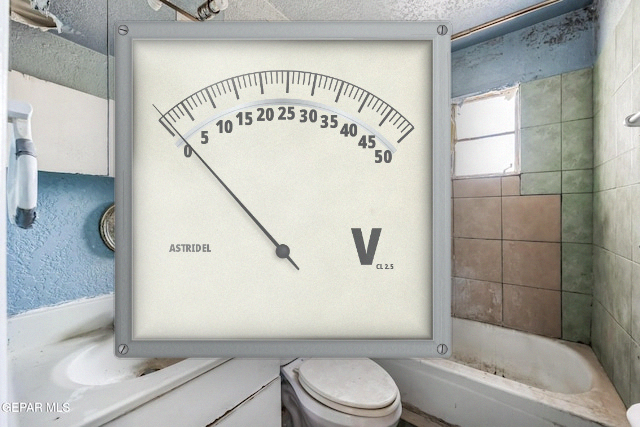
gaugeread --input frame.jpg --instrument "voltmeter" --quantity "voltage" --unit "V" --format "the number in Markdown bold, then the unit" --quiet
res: **1** V
